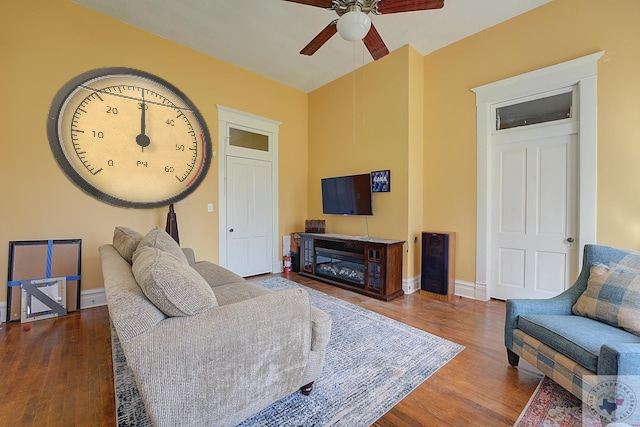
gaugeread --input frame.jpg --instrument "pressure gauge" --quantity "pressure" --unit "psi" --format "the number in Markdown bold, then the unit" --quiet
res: **30** psi
